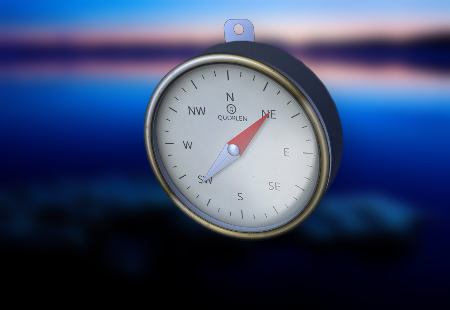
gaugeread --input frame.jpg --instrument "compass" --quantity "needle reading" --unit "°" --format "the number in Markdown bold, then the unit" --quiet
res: **45** °
